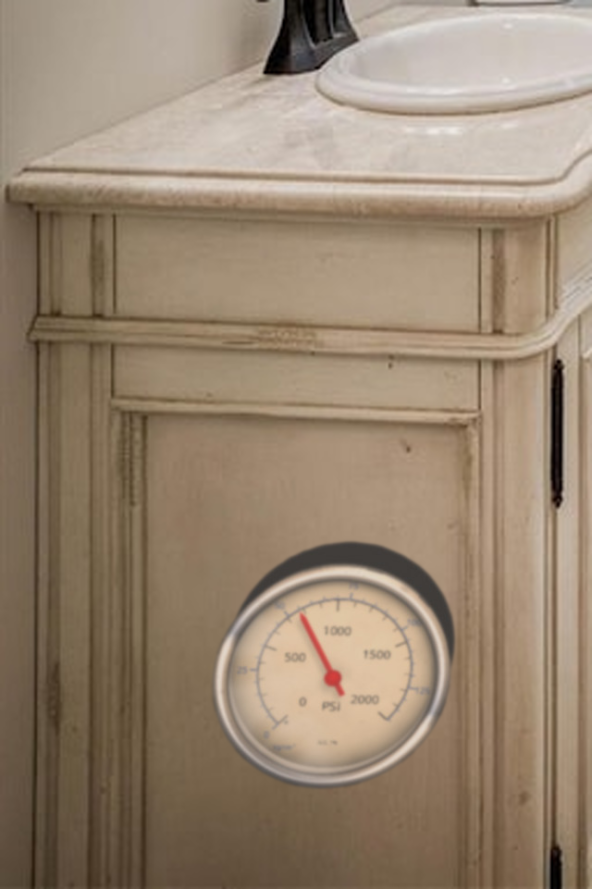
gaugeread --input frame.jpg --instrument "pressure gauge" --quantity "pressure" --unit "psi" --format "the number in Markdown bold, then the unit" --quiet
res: **800** psi
